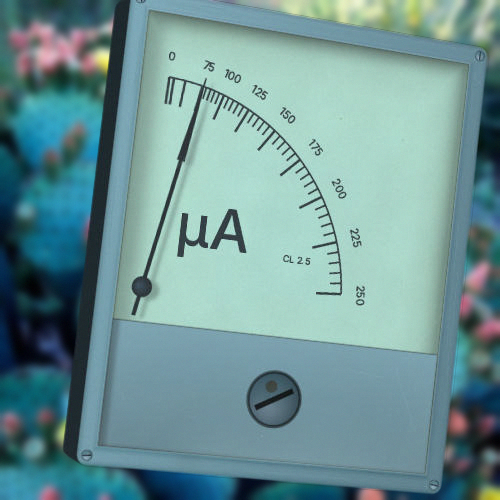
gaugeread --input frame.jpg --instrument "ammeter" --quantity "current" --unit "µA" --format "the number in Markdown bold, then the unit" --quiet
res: **75** µA
